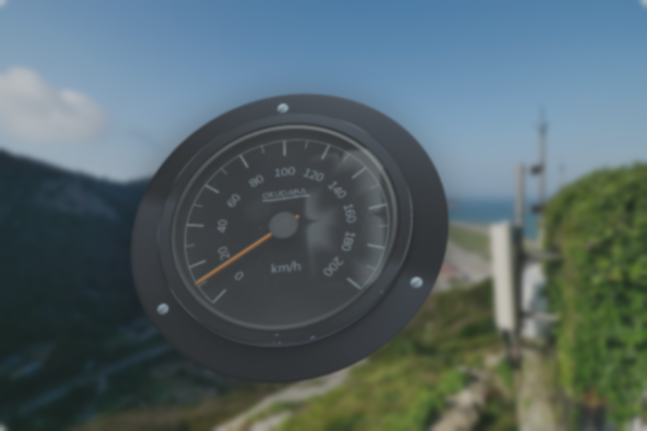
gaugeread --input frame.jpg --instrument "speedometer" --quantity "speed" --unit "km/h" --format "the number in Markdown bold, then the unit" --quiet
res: **10** km/h
